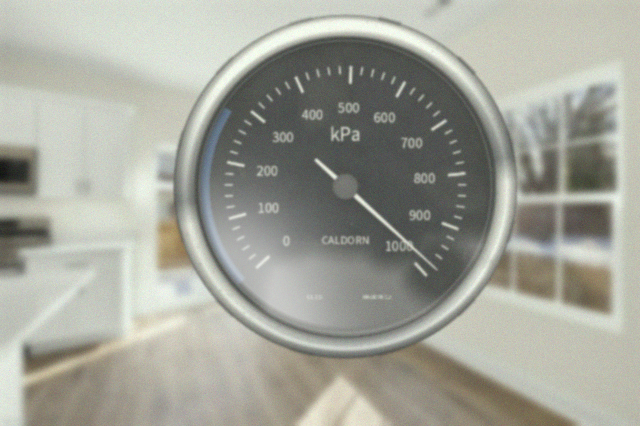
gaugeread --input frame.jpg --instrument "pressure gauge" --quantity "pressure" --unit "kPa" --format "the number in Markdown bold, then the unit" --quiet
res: **980** kPa
